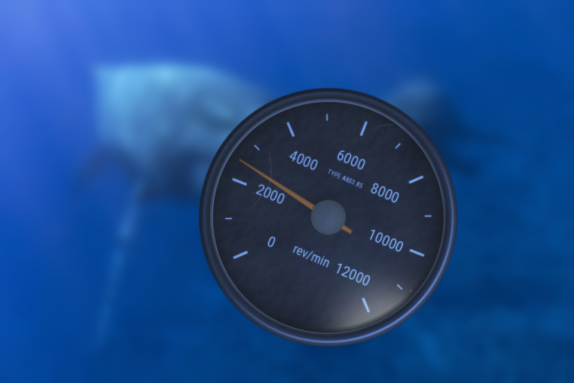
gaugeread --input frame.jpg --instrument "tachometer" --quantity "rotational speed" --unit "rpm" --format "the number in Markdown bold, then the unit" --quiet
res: **2500** rpm
